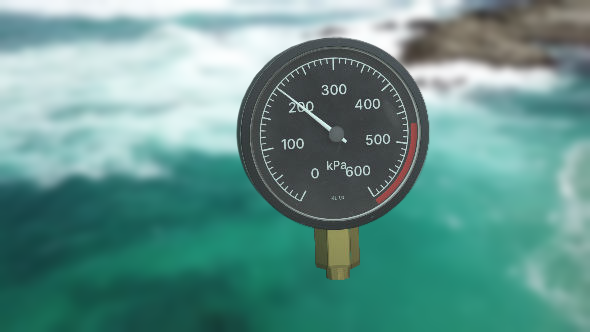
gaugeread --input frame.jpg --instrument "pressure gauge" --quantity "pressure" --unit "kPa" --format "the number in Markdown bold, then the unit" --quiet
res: **200** kPa
